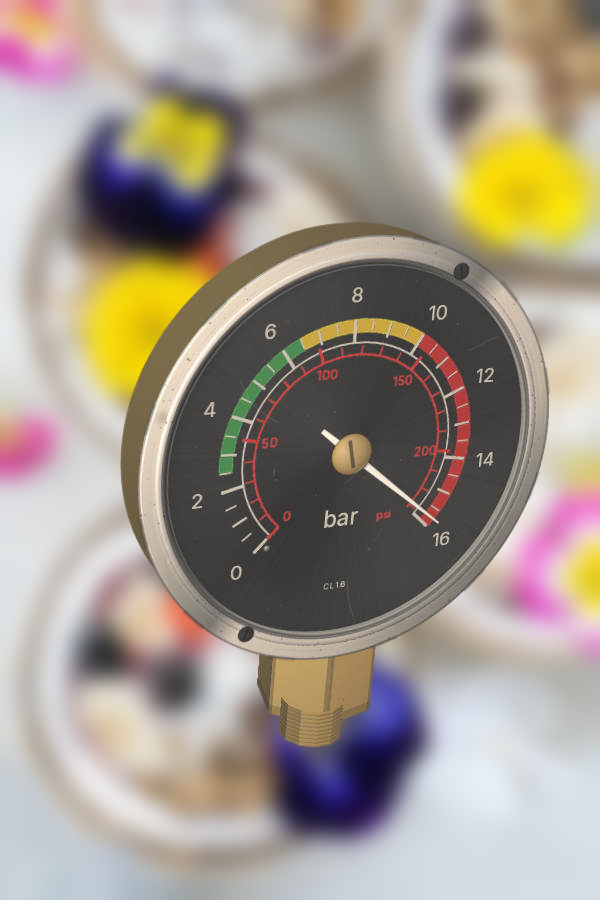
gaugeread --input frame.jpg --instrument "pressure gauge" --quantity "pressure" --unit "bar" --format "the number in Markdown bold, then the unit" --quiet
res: **15.75** bar
